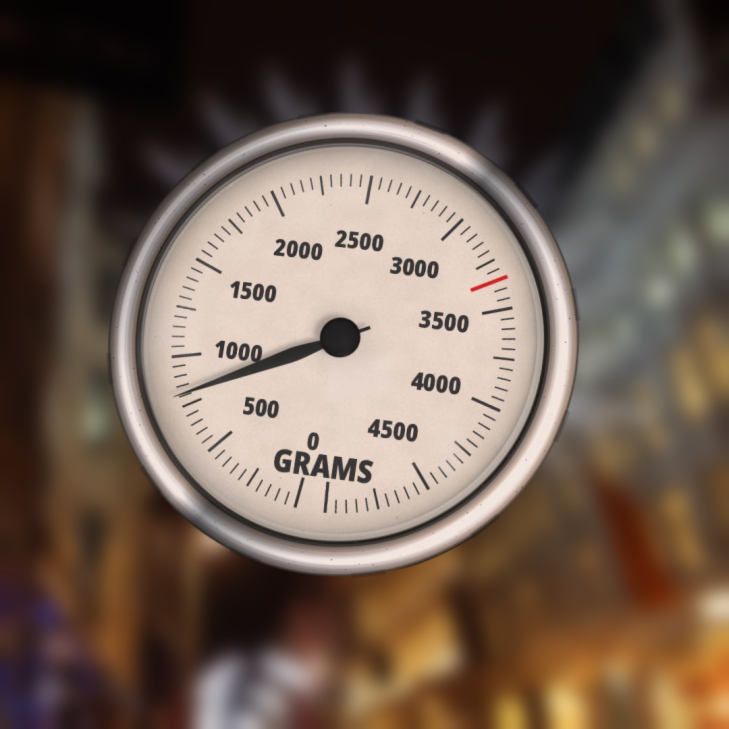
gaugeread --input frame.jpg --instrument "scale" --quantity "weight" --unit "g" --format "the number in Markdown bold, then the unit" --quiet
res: **800** g
